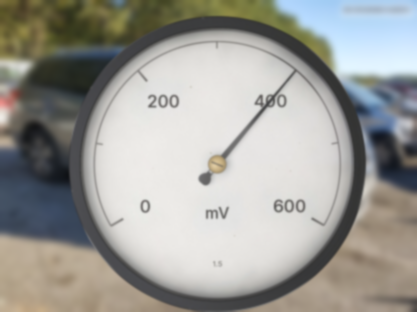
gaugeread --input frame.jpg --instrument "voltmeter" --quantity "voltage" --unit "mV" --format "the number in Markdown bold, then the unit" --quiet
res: **400** mV
